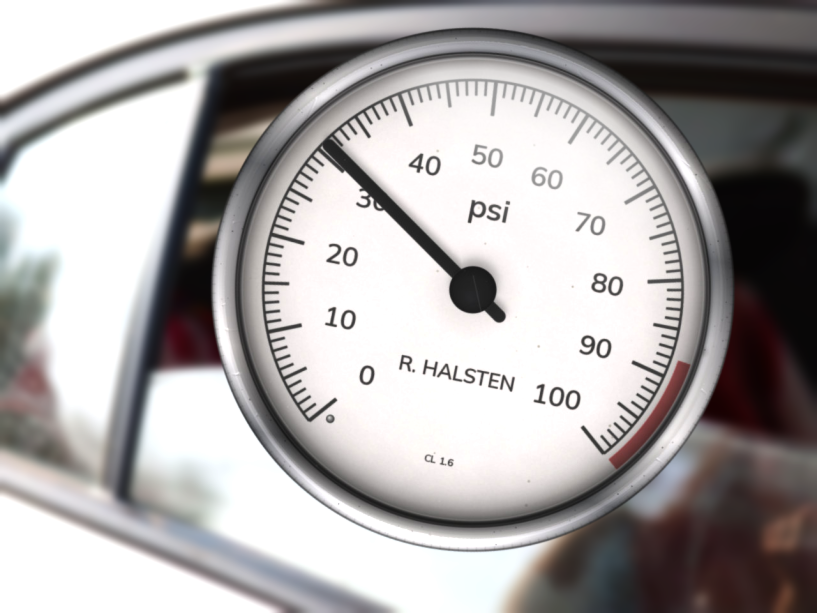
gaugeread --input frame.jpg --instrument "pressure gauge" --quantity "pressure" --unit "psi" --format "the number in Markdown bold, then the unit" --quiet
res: **31** psi
